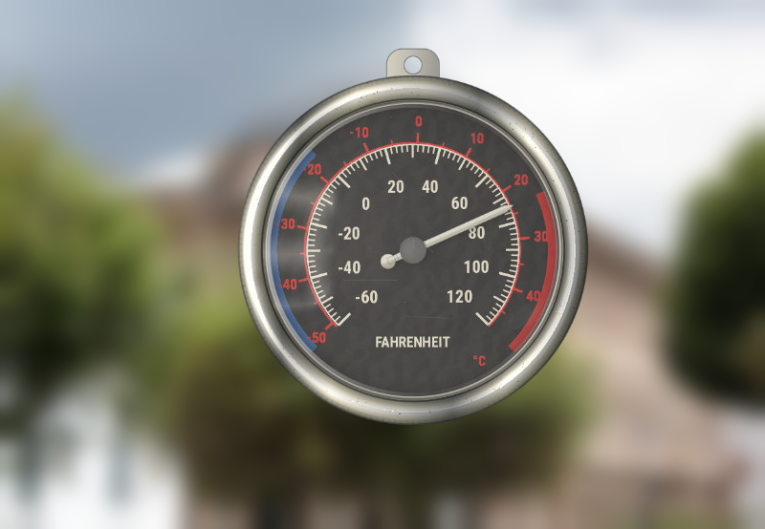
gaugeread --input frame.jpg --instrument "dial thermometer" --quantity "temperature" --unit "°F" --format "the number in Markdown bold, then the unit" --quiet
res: **74** °F
